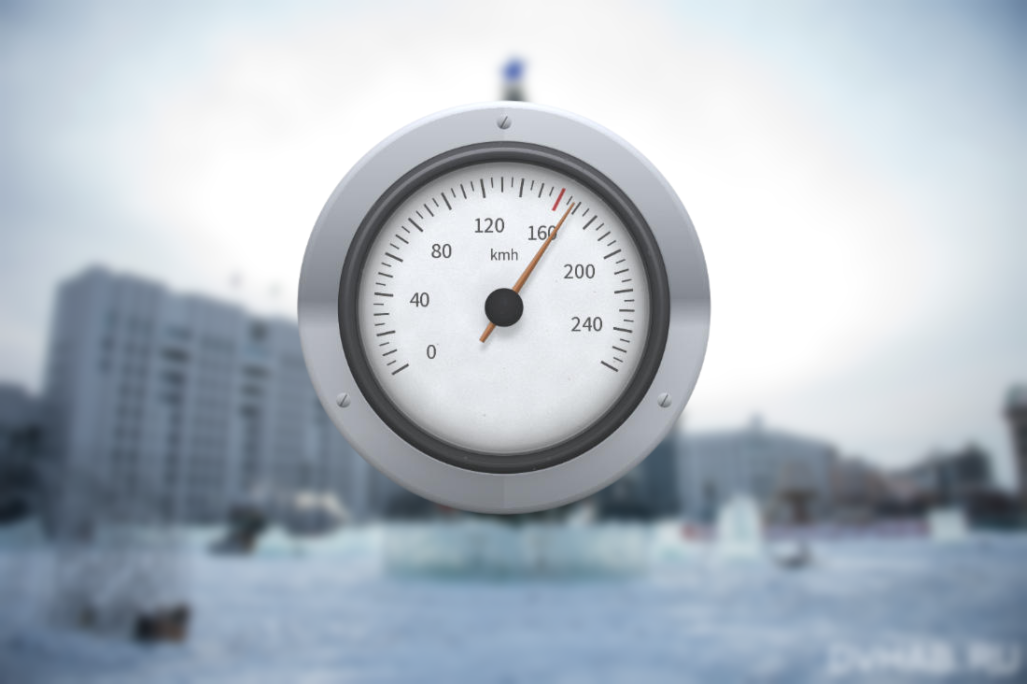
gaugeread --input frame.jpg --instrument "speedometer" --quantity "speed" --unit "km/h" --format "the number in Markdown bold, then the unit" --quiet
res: **167.5** km/h
